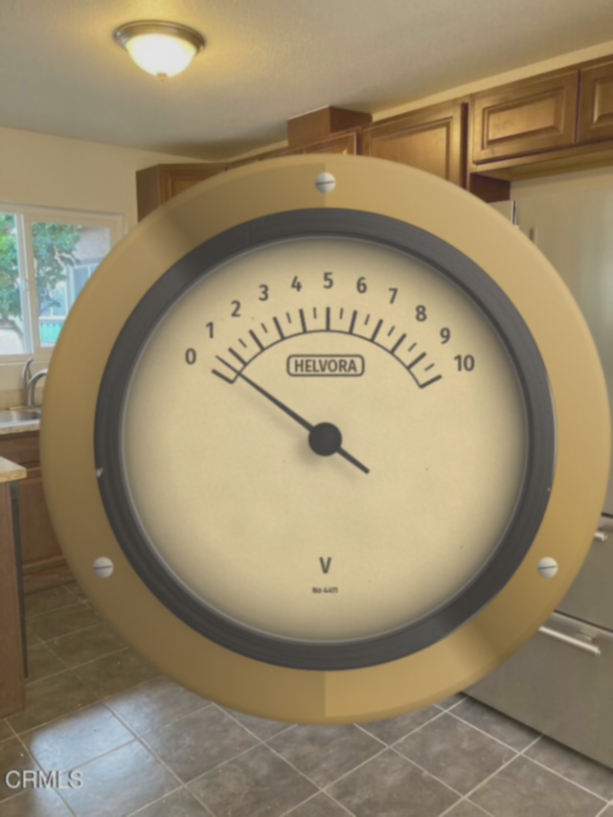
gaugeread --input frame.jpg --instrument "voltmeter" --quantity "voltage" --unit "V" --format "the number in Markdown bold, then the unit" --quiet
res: **0.5** V
